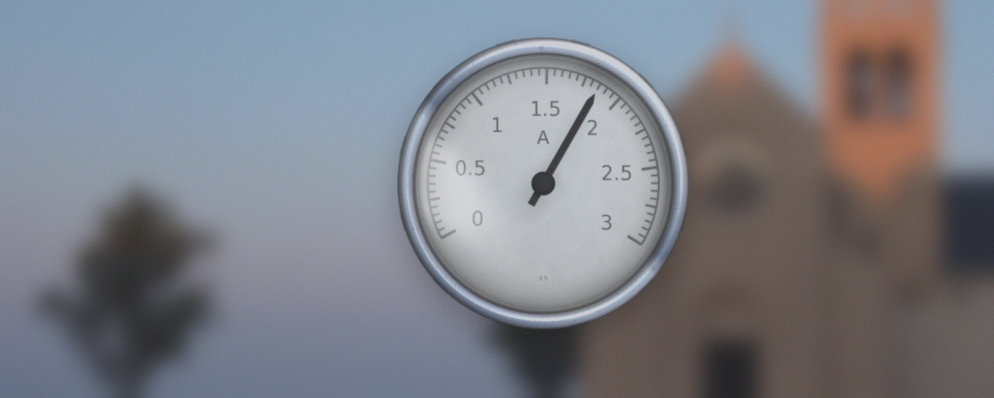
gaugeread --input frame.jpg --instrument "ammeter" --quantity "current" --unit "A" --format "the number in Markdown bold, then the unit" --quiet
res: **1.85** A
